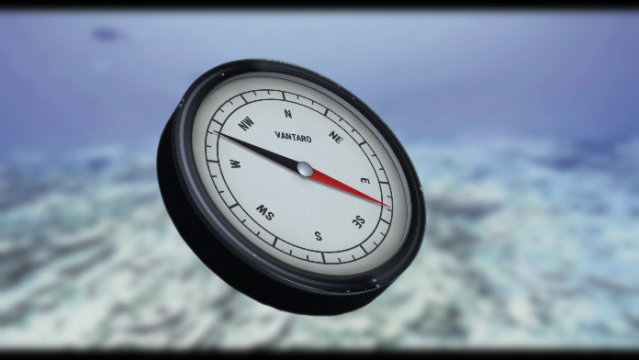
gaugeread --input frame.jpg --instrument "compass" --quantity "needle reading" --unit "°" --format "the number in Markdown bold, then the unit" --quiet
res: **110** °
